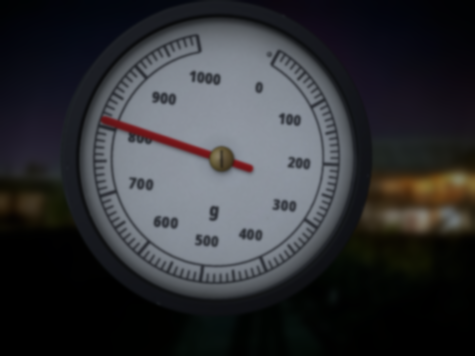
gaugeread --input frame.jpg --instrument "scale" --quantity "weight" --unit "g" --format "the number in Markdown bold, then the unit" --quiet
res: **810** g
